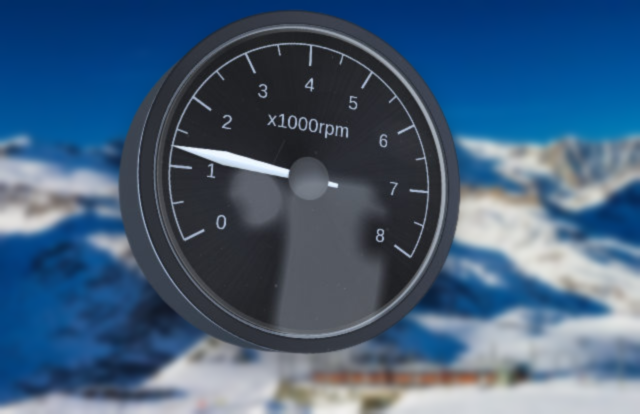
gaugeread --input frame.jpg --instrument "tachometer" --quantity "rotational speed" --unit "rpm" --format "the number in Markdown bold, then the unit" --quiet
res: **1250** rpm
